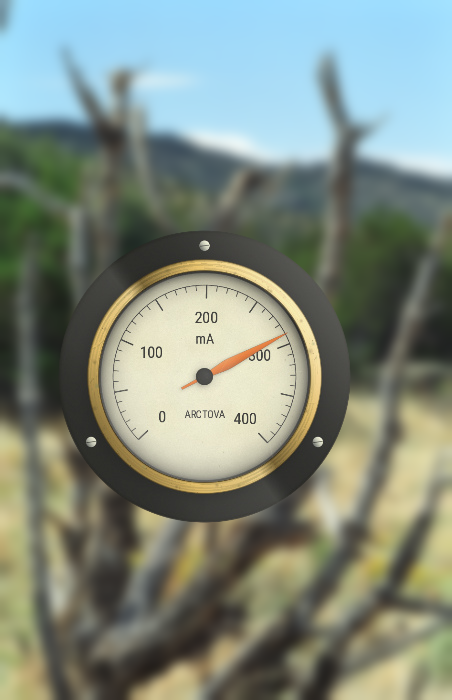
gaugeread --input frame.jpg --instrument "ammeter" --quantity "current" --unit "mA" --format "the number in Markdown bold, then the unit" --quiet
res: **290** mA
